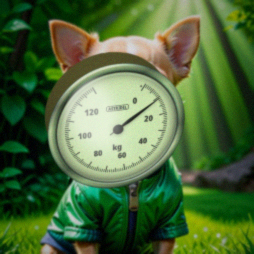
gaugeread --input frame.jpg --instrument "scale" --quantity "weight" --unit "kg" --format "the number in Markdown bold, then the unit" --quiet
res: **10** kg
